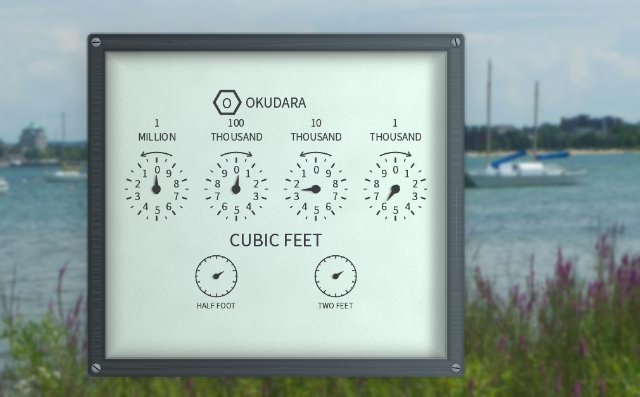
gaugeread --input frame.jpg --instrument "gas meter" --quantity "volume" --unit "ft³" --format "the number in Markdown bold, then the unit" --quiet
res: **2600** ft³
